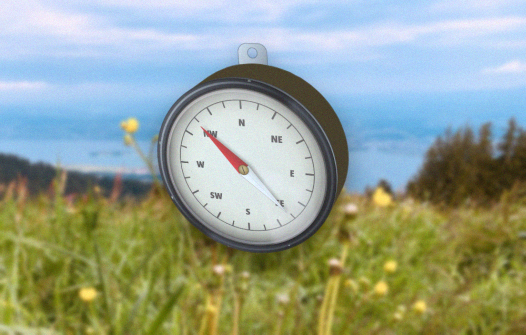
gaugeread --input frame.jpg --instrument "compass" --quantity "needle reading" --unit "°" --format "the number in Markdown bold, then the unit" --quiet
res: **315** °
